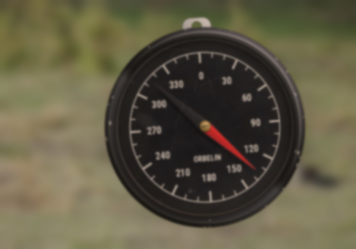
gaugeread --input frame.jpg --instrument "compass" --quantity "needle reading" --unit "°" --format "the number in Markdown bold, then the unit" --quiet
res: **135** °
